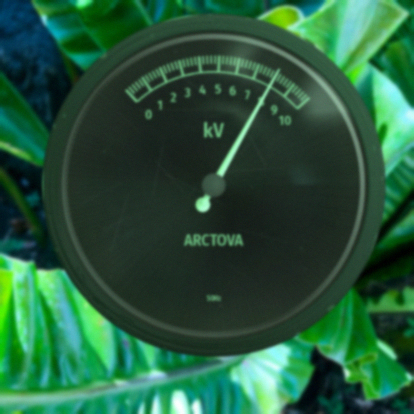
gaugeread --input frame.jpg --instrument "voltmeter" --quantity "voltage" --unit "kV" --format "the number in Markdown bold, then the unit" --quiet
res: **8** kV
